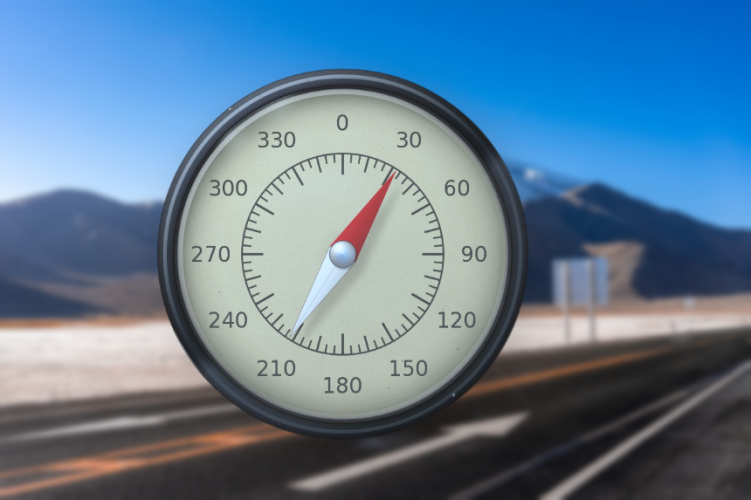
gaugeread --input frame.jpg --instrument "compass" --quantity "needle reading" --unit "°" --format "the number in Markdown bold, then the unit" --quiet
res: **32.5** °
